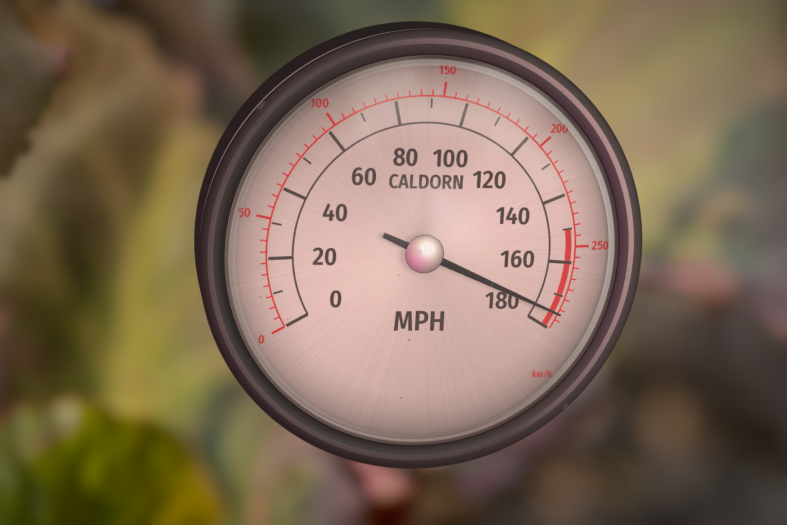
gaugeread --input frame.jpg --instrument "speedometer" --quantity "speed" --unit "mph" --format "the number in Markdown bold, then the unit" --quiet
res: **175** mph
